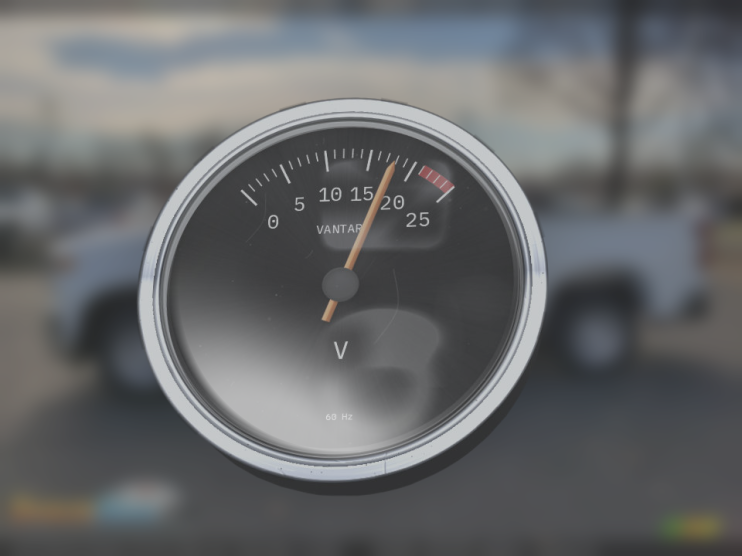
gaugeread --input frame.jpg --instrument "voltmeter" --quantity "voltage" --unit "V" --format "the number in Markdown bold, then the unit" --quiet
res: **18** V
